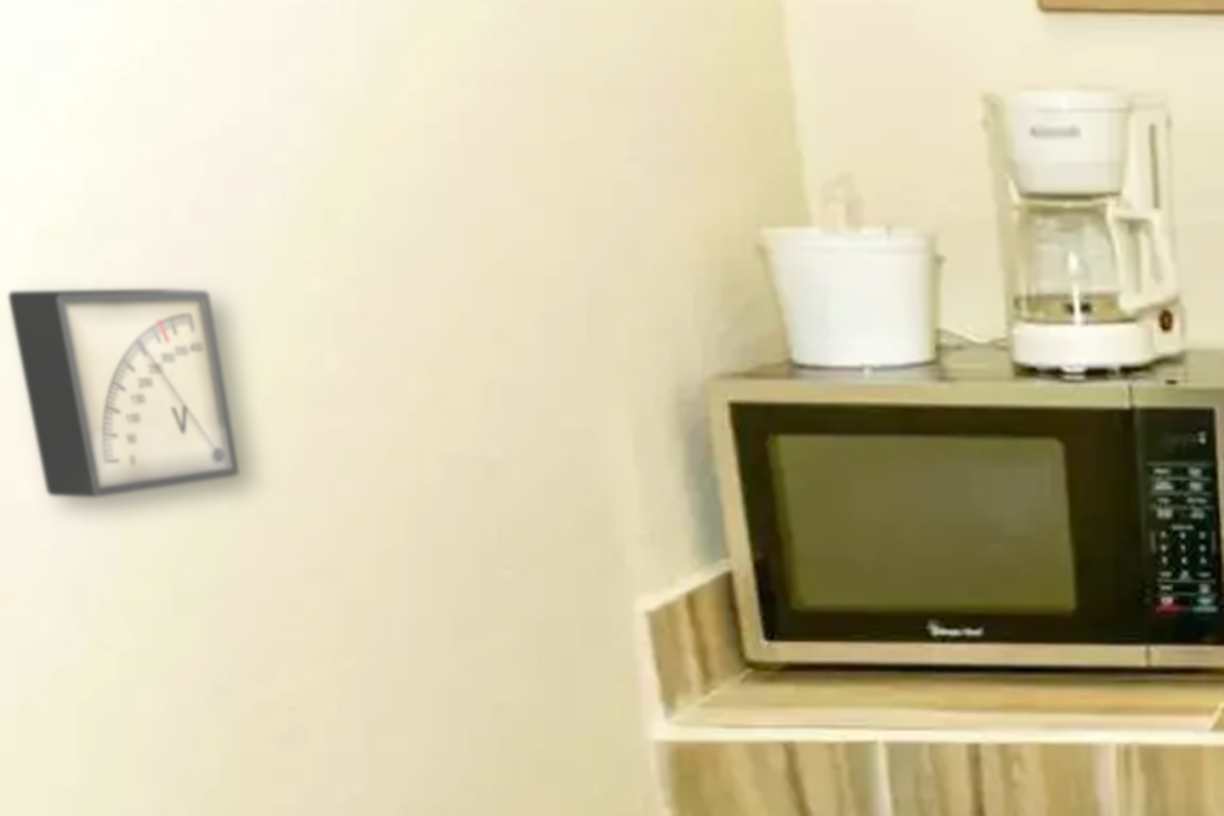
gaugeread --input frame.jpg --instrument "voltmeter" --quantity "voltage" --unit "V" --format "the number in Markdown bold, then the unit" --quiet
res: **250** V
